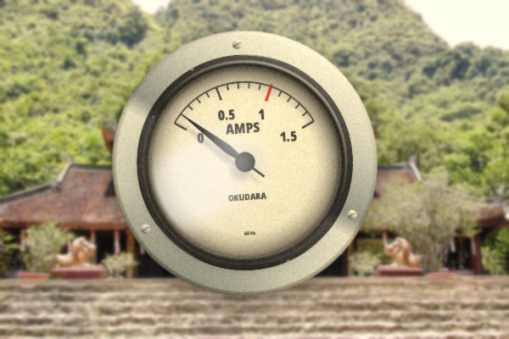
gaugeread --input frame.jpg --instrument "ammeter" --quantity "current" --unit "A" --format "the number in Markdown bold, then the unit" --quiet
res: **0.1** A
